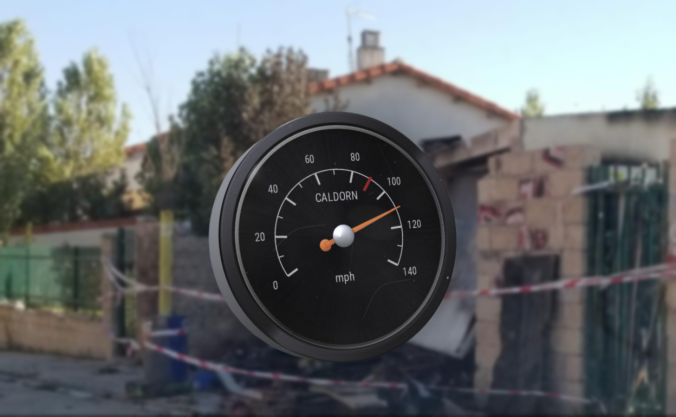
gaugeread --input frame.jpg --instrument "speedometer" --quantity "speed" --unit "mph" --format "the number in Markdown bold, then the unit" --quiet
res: **110** mph
